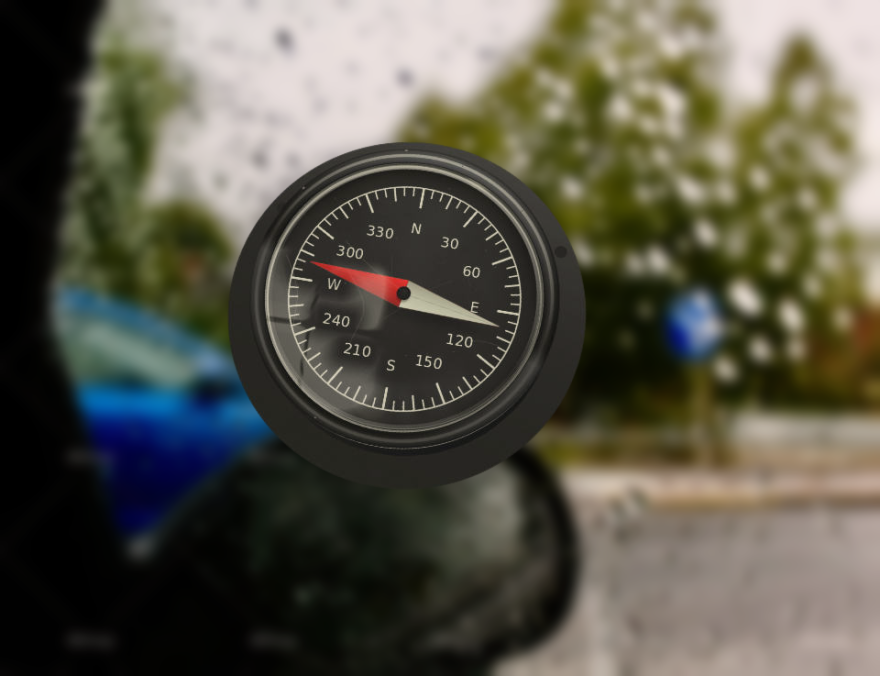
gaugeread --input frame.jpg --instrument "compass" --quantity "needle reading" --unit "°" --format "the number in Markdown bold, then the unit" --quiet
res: **280** °
